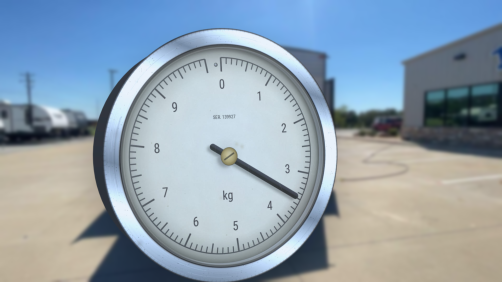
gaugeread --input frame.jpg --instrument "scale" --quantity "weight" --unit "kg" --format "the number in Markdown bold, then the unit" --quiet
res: **3.5** kg
